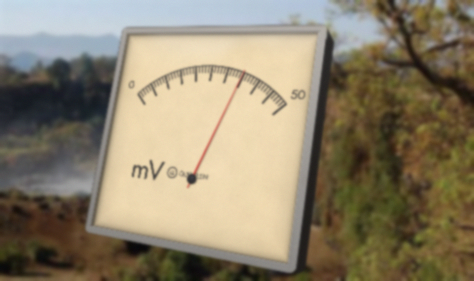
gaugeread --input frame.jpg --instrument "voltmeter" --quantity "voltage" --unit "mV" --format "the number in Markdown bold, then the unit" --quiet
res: **35** mV
